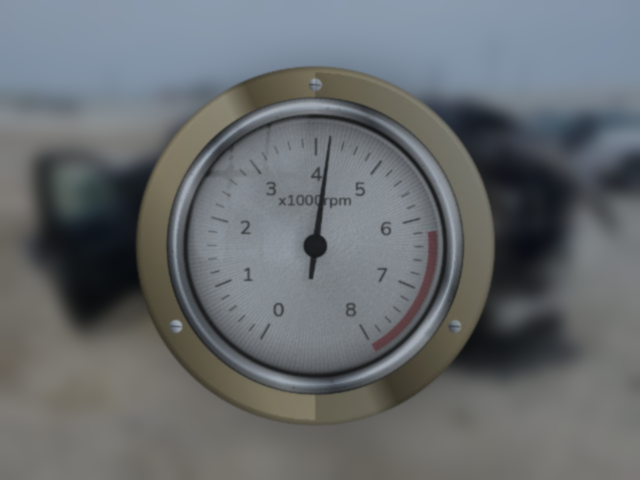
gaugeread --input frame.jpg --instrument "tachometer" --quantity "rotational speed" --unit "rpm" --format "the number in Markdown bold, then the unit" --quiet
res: **4200** rpm
